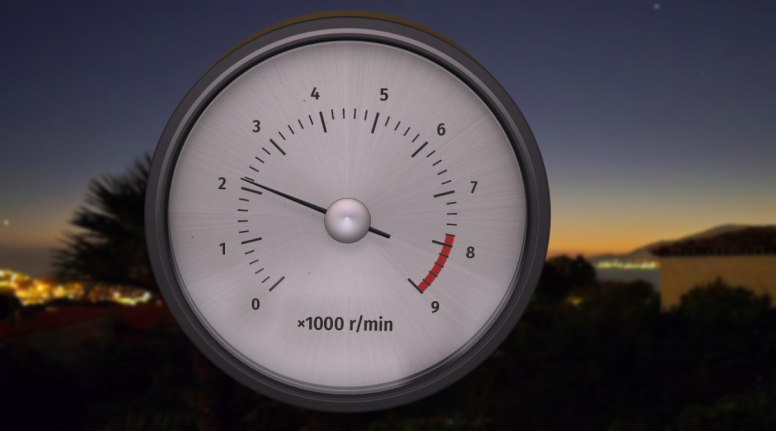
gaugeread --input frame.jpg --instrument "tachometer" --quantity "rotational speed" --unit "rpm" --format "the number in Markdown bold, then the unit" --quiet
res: **2200** rpm
